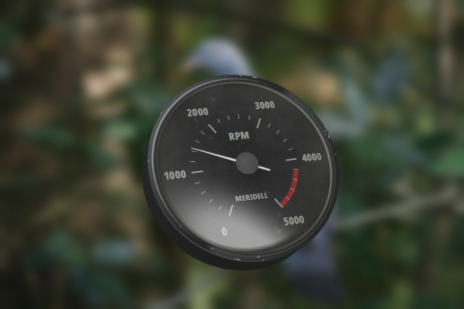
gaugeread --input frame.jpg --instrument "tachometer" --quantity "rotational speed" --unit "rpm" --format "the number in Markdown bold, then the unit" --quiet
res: **1400** rpm
